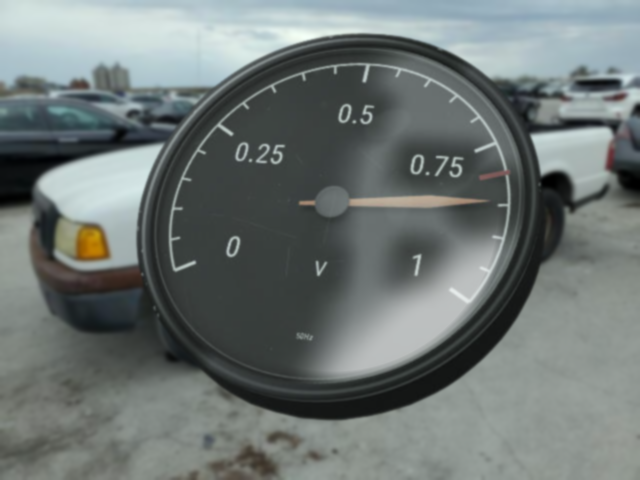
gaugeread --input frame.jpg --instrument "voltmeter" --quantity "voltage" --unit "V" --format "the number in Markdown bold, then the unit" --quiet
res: **0.85** V
